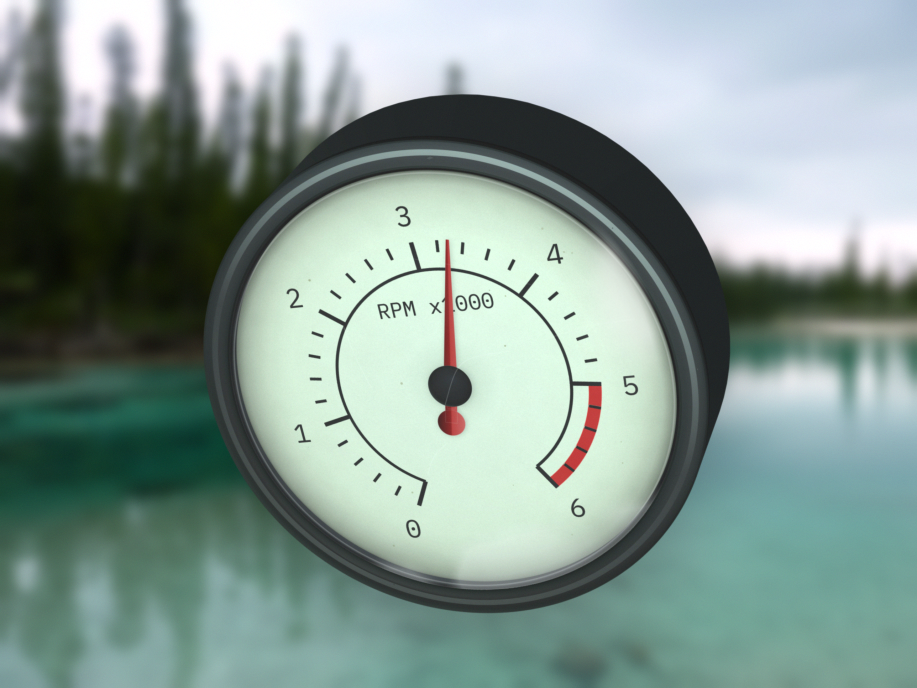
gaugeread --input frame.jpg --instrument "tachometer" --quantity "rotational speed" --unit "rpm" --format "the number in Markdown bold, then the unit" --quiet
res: **3300** rpm
